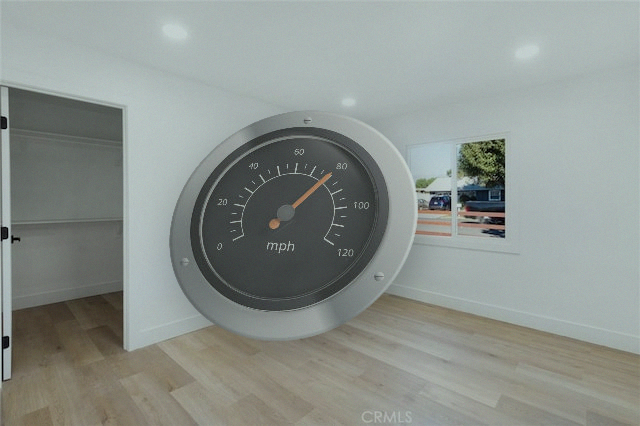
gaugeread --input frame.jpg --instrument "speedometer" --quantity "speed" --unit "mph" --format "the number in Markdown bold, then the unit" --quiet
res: **80** mph
